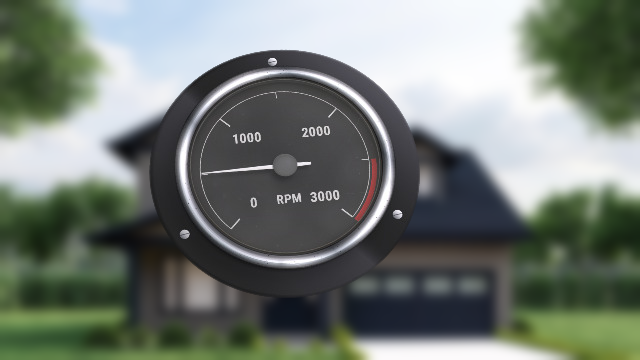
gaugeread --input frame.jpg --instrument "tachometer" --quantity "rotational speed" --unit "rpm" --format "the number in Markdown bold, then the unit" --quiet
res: **500** rpm
